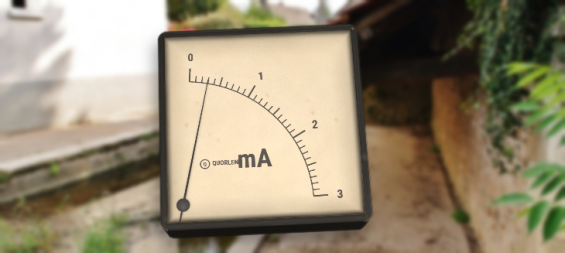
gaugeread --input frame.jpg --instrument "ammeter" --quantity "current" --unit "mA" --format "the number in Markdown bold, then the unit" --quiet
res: **0.3** mA
